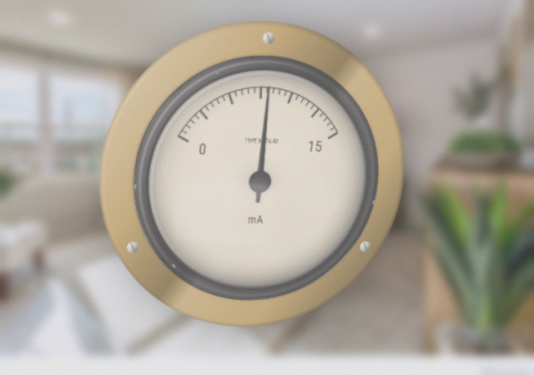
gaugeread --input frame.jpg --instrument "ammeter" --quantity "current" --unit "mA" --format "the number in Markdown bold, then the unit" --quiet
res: **8** mA
